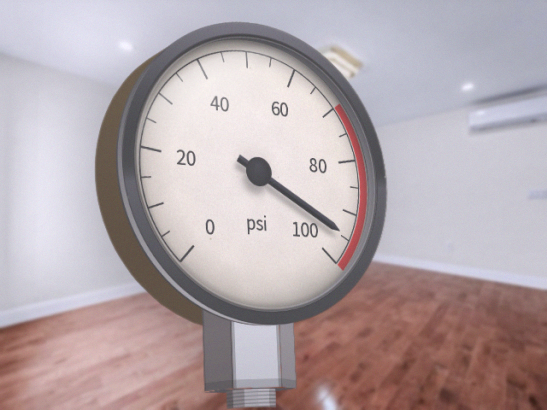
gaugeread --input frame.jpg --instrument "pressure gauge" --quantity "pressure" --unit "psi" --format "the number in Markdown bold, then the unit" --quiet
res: **95** psi
